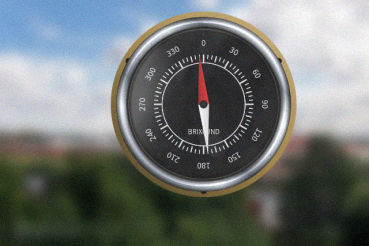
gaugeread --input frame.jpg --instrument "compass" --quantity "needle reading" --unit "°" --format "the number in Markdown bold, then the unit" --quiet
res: **355** °
